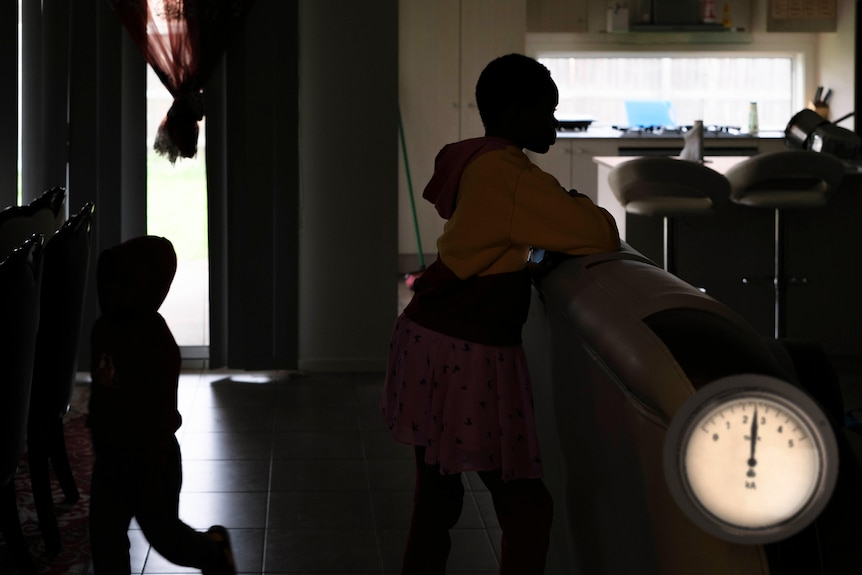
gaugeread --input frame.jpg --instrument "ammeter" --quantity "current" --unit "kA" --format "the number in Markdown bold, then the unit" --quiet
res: **2.5** kA
